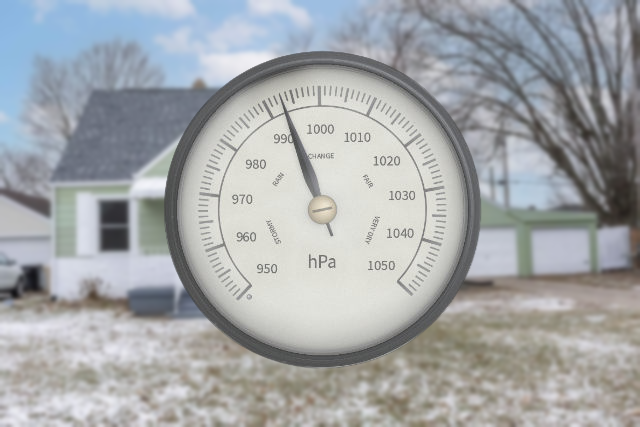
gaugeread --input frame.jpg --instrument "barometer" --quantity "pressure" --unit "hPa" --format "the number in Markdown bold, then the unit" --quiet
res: **993** hPa
